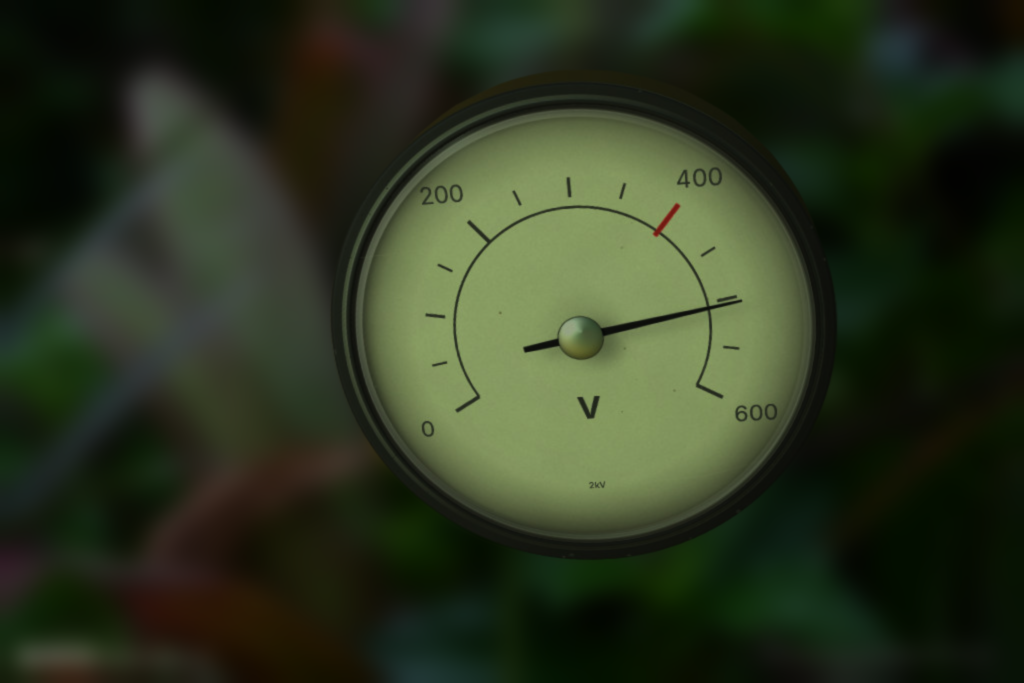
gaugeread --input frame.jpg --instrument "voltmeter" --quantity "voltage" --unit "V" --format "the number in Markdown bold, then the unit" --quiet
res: **500** V
